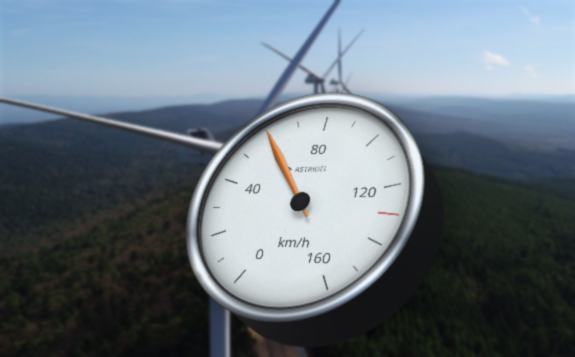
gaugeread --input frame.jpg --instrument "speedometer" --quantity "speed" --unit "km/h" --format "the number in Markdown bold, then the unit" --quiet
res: **60** km/h
